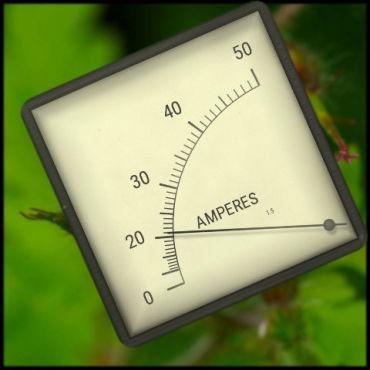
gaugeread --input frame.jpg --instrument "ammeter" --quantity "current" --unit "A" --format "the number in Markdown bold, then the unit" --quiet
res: **21** A
